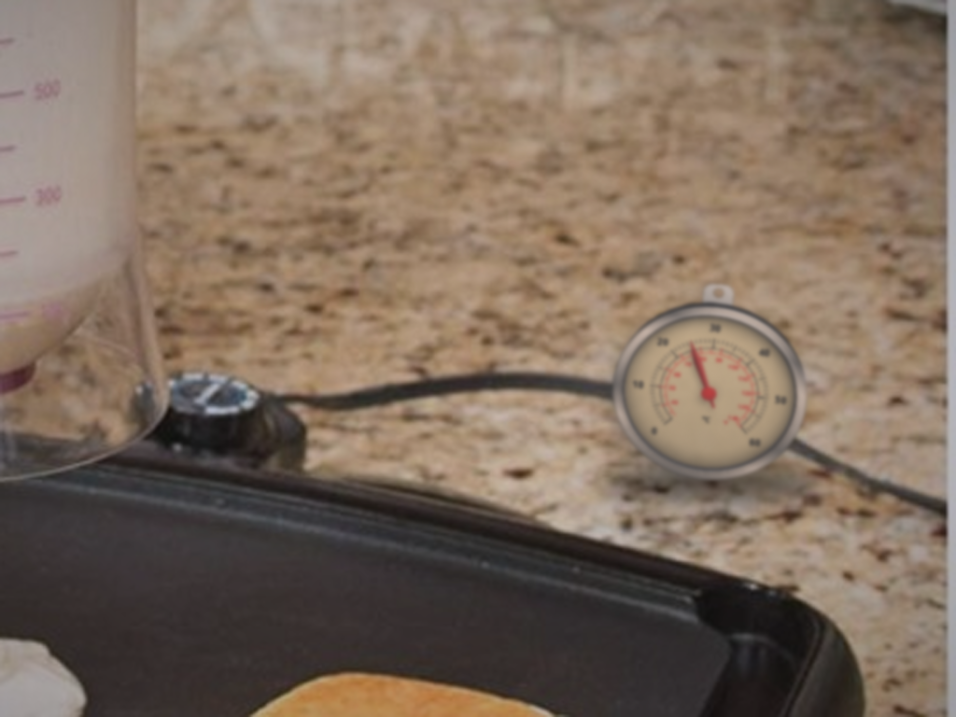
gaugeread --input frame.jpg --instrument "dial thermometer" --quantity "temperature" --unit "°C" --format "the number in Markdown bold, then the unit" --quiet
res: **25** °C
